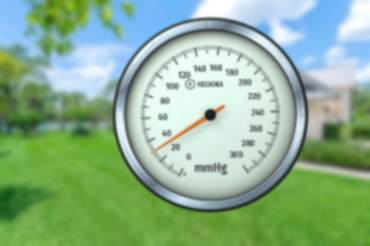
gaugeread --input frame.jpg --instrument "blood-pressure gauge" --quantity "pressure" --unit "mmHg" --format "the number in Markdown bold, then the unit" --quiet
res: **30** mmHg
